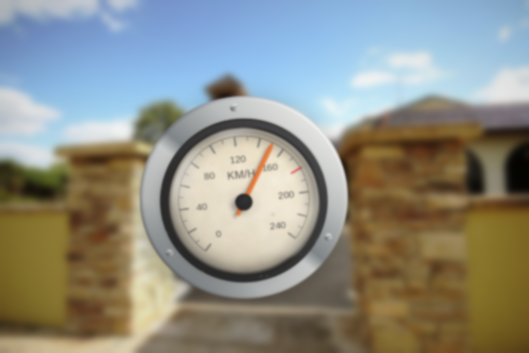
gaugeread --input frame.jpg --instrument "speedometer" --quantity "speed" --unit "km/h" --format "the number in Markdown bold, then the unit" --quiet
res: **150** km/h
